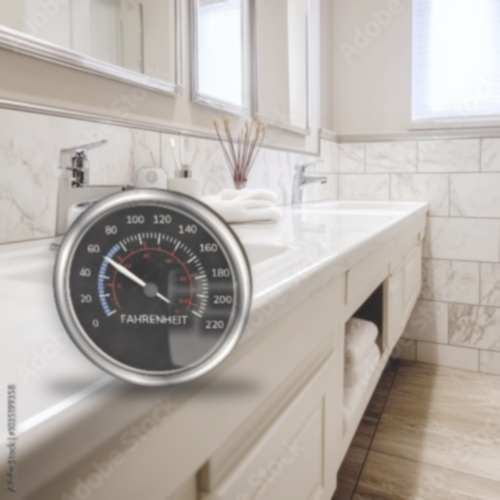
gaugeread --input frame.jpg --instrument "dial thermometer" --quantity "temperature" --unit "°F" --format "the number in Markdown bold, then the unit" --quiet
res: **60** °F
